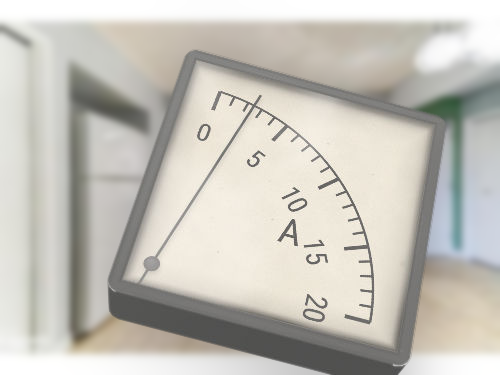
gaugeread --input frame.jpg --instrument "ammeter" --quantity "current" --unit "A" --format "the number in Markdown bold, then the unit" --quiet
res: **2.5** A
